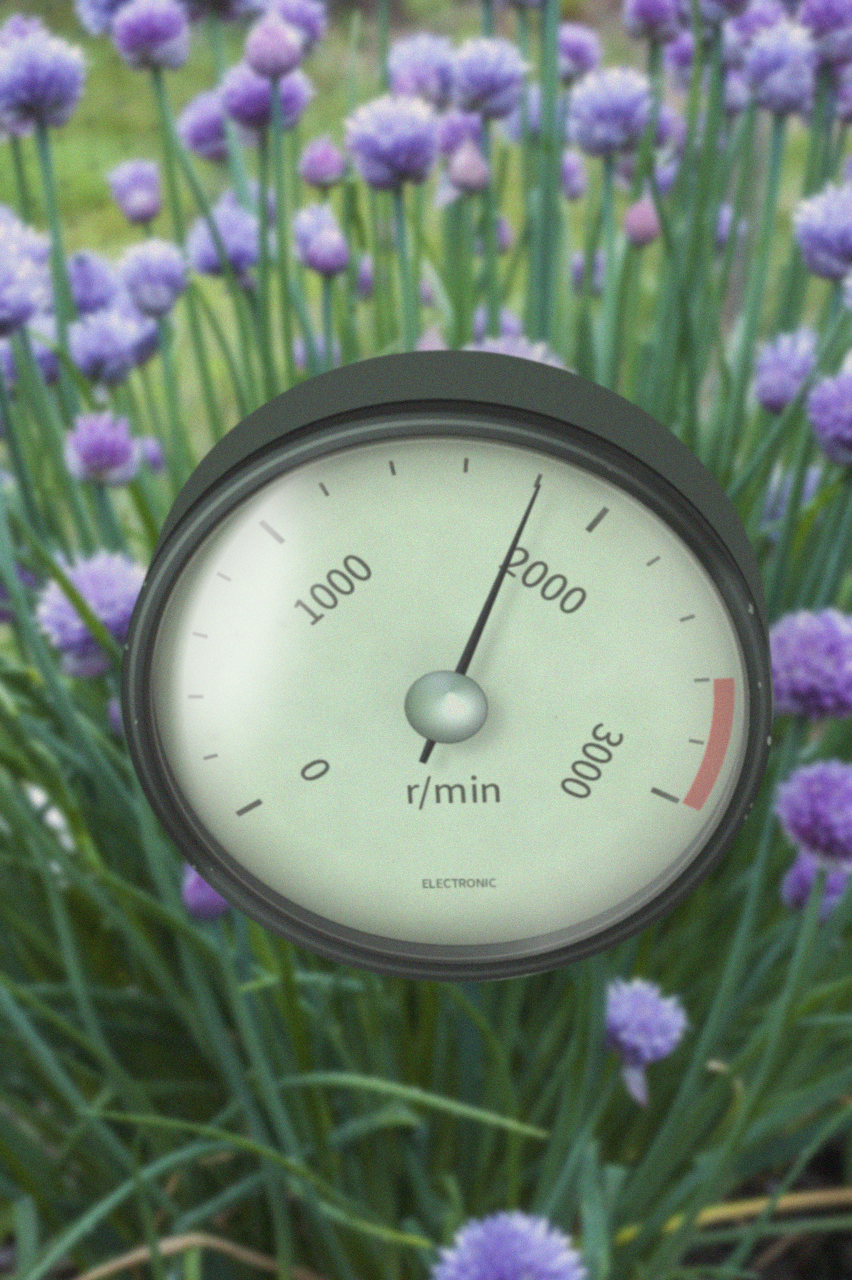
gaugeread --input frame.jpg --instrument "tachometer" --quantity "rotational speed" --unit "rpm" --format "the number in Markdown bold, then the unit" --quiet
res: **1800** rpm
